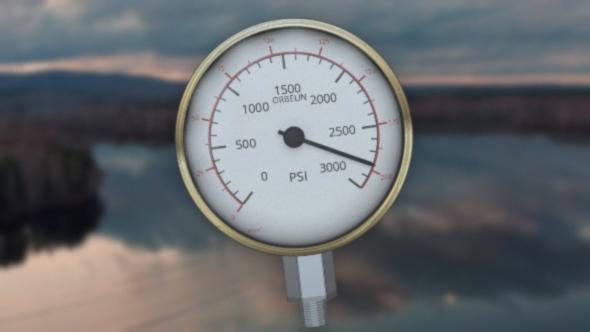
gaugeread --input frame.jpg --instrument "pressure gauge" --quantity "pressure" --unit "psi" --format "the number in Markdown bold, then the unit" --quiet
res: **2800** psi
